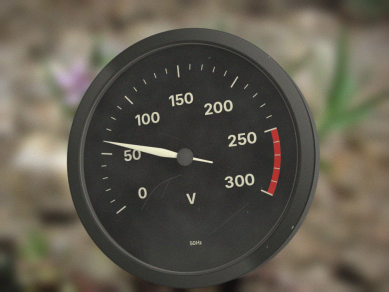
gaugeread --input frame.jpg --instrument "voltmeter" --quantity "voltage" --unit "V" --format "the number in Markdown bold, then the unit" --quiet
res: **60** V
